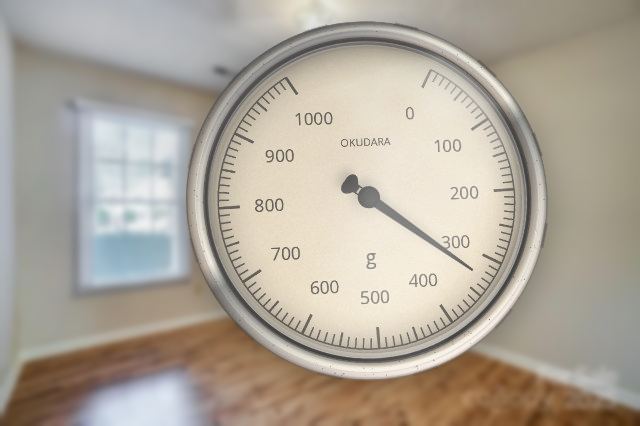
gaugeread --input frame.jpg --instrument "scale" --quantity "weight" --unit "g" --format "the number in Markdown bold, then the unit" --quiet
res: **330** g
